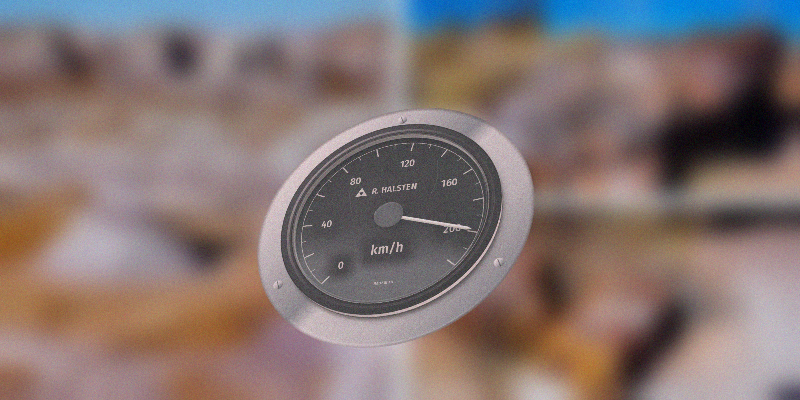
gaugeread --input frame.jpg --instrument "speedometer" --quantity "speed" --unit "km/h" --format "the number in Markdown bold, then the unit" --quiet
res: **200** km/h
